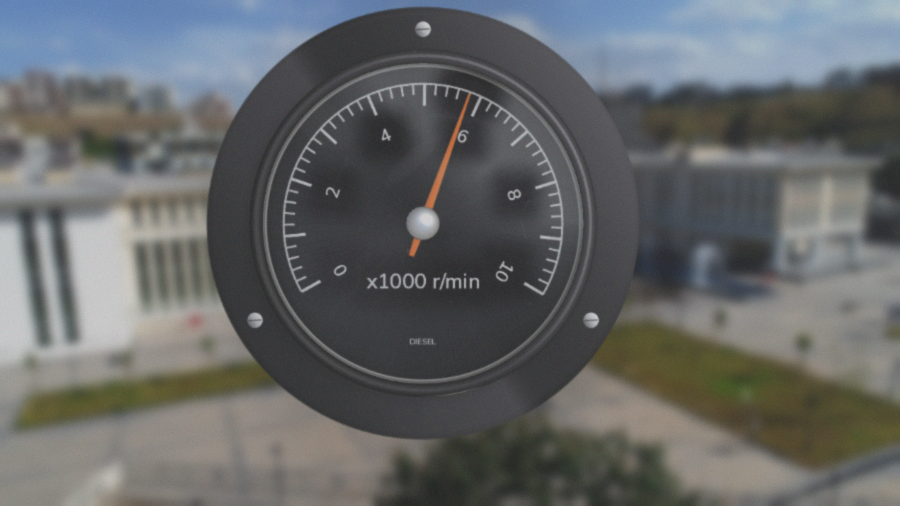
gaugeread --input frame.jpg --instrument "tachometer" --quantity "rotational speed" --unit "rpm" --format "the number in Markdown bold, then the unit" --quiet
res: **5800** rpm
